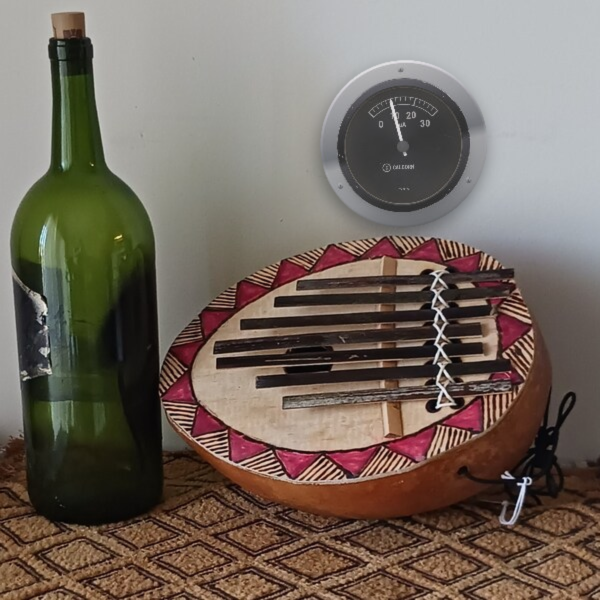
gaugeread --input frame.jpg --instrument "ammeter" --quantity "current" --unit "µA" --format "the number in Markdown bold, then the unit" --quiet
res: **10** µA
